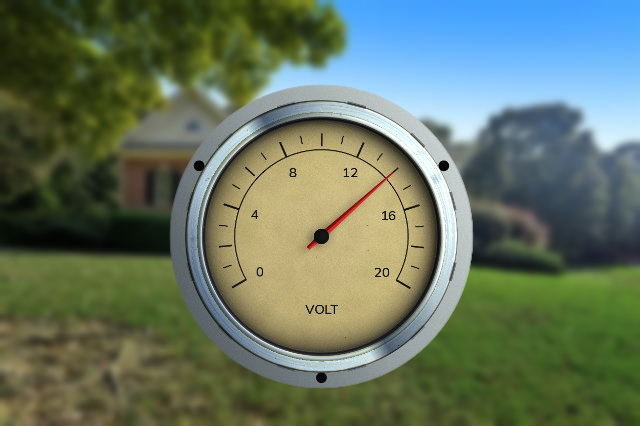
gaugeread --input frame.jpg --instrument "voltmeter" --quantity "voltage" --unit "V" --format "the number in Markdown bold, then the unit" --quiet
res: **14** V
